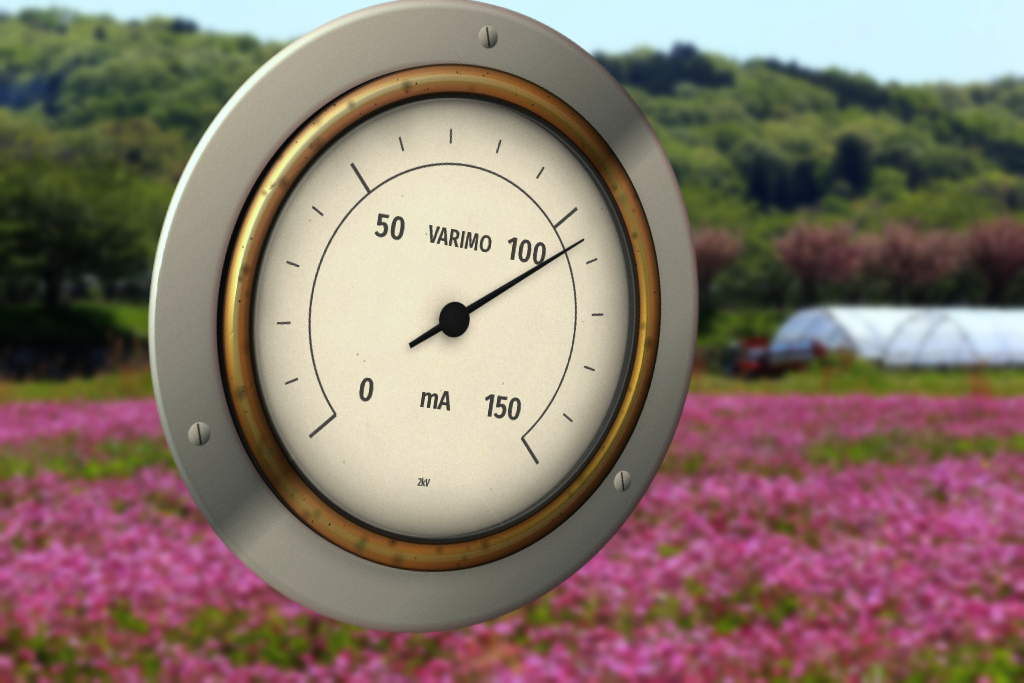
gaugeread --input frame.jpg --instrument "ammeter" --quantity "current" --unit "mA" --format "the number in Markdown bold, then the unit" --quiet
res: **105** mA
